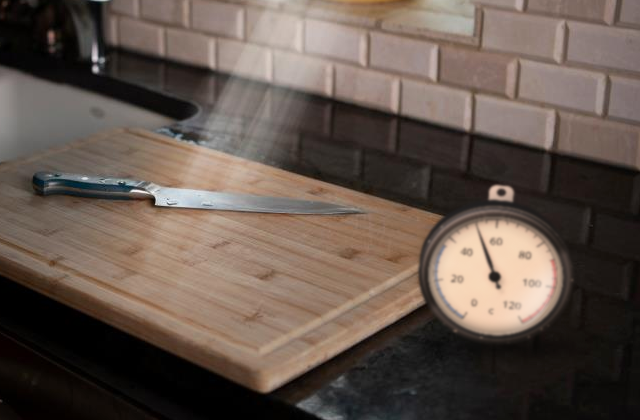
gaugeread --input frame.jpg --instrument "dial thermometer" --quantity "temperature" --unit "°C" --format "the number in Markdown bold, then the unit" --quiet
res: **52** °C
